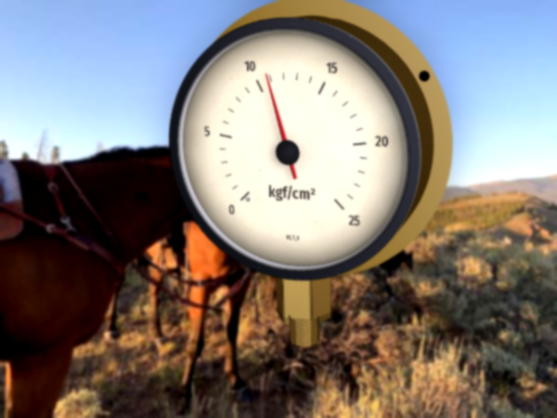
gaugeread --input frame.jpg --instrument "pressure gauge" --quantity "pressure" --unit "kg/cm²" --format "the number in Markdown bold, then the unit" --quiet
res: **11** kg/cm²
